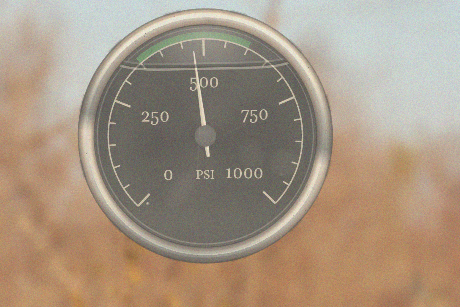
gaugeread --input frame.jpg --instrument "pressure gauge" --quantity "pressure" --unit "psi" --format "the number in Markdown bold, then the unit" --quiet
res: **475** psi
